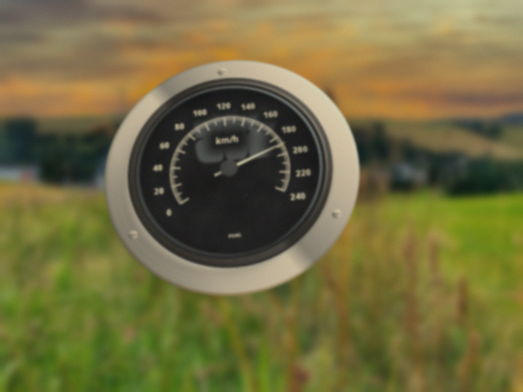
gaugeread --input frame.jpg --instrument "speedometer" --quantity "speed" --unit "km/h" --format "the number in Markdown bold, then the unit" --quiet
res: **190** km/h
